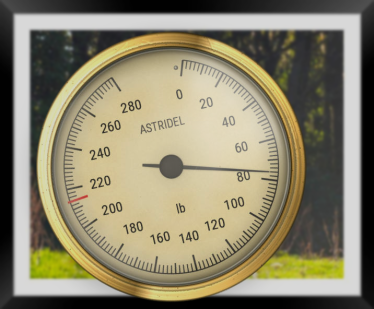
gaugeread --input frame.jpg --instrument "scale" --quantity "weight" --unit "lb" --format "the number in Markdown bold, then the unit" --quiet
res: **76** lb
